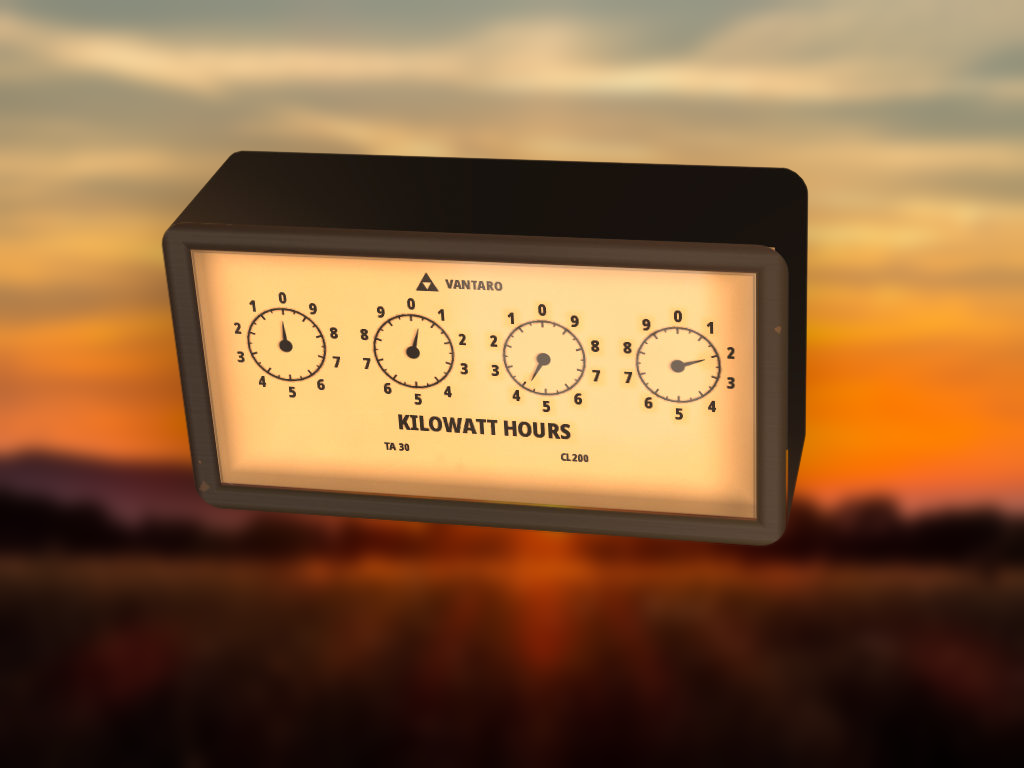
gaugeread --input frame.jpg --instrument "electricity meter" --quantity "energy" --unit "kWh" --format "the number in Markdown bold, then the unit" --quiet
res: **42** kWh
